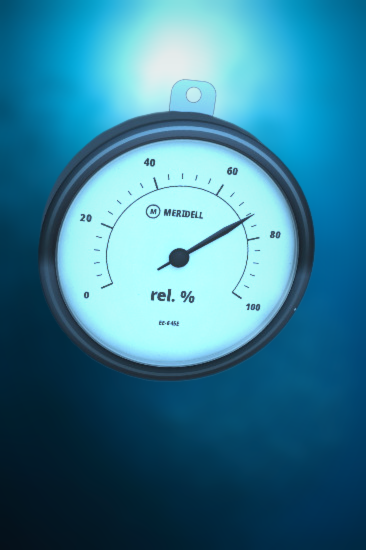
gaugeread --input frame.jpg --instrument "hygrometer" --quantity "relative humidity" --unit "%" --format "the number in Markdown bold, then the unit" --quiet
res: **72** %
